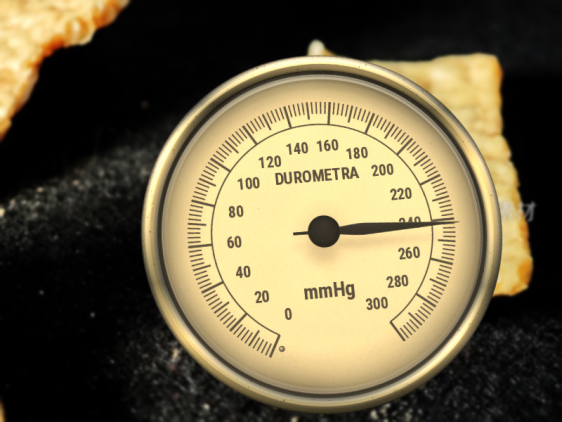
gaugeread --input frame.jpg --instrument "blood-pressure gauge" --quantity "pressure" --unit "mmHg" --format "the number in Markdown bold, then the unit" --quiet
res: **242** mmHg
